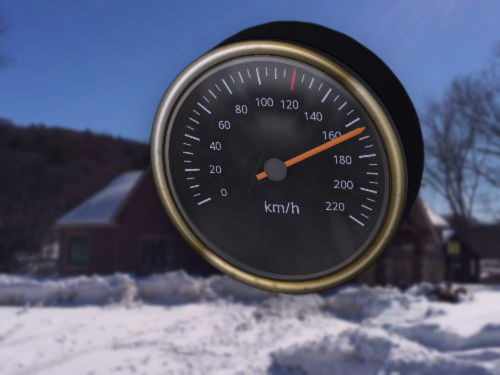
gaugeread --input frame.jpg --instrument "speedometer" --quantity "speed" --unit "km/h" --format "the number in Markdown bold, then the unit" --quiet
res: **165** km/h
